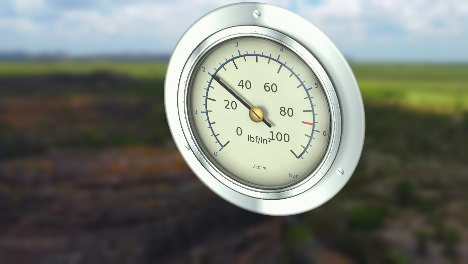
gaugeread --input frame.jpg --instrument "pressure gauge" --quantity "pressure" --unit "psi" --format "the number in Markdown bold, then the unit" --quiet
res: **30** psi
